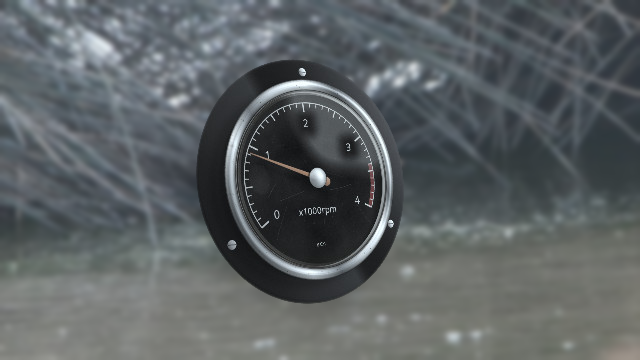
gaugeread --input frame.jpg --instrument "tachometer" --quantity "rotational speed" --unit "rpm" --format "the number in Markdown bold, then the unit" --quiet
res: **900** rpm
